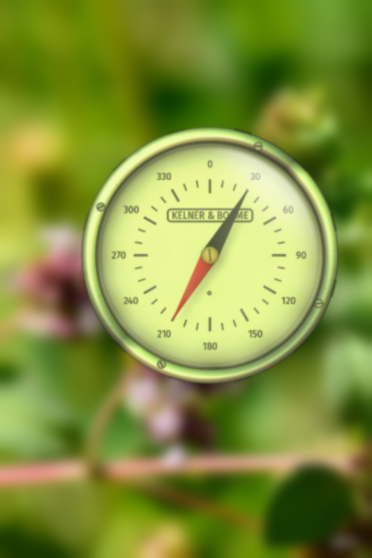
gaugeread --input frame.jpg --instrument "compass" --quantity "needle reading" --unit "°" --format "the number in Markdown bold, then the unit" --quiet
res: **210** °
